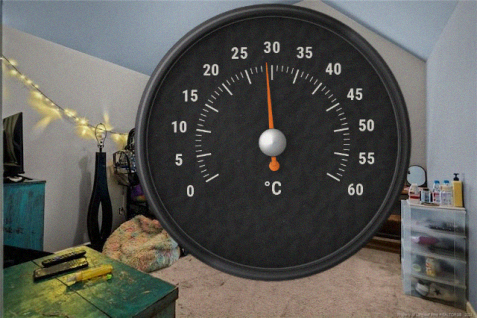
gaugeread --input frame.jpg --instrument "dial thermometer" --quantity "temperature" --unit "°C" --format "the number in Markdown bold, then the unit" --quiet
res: **29** °C
